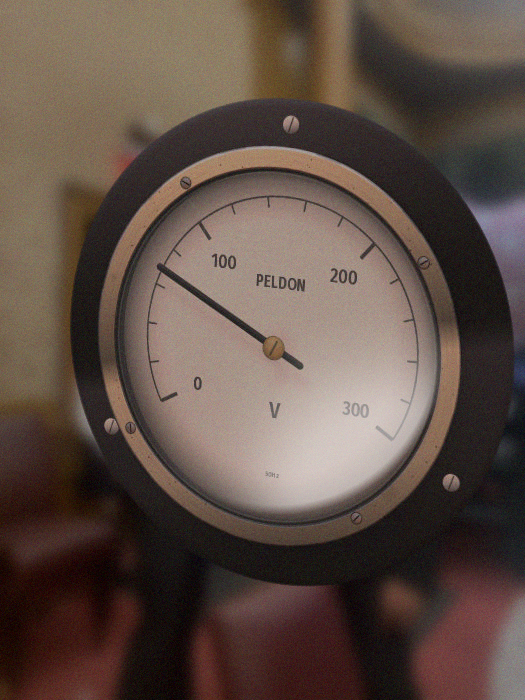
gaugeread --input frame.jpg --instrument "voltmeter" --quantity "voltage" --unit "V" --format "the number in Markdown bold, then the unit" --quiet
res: **70** V
